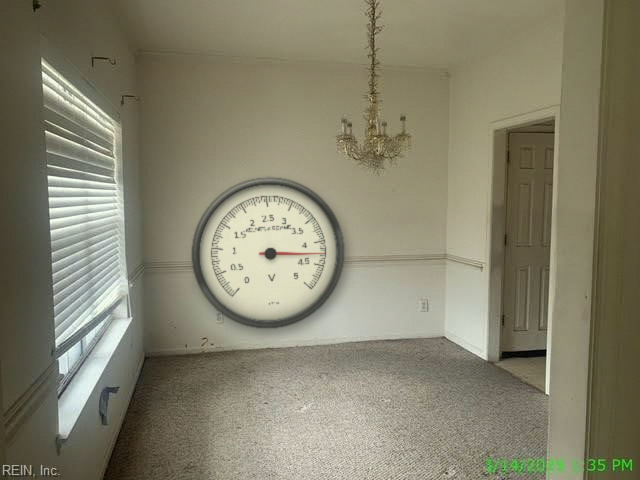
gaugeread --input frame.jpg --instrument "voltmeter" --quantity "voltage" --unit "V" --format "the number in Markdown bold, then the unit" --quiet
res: **4.25** V
